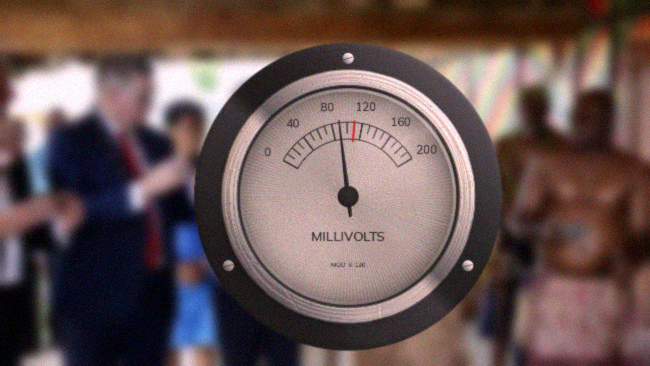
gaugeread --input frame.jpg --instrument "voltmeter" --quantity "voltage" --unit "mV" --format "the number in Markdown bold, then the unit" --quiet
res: **90** mV
